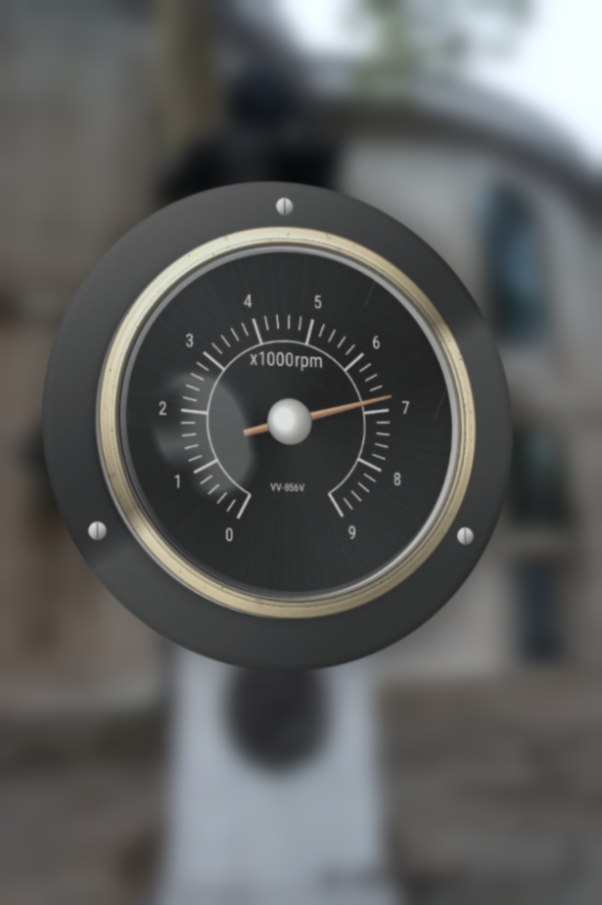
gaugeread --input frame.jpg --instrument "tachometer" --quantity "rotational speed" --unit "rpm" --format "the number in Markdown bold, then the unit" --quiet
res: **6800** rpm
